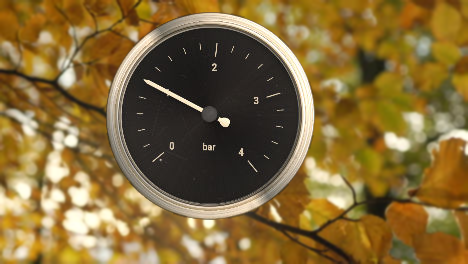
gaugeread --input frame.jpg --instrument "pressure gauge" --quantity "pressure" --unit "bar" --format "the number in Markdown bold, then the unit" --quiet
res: **1** bar
